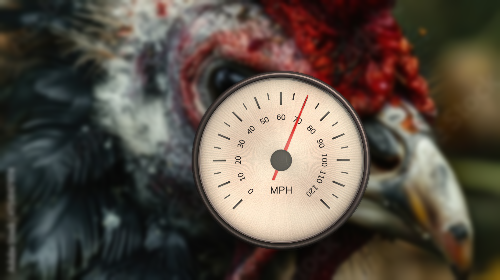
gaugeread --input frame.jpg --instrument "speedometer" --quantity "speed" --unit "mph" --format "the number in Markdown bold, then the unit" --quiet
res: **70** mph
